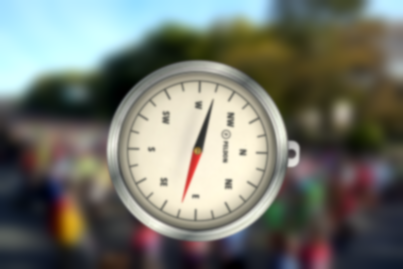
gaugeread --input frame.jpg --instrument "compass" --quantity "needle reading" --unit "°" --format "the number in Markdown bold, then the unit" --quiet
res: **105** °
